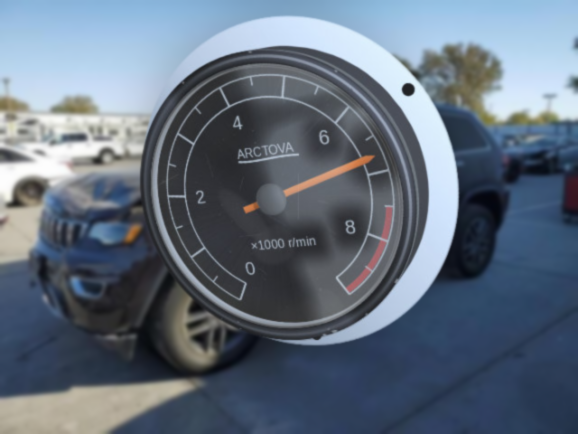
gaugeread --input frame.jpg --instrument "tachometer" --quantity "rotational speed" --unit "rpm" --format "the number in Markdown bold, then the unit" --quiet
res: **6750** rpm
